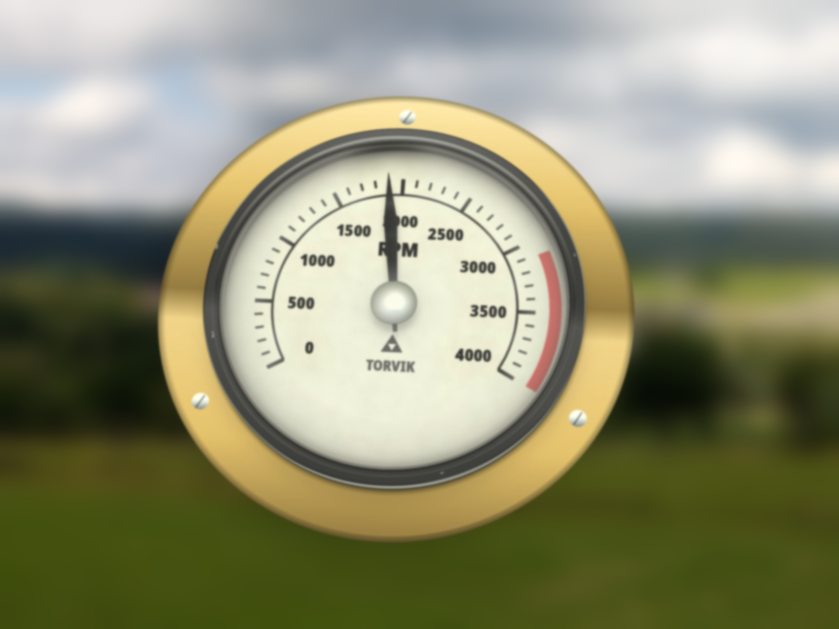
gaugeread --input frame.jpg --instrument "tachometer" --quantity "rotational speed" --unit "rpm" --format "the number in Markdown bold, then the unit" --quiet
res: **1900** rpm
